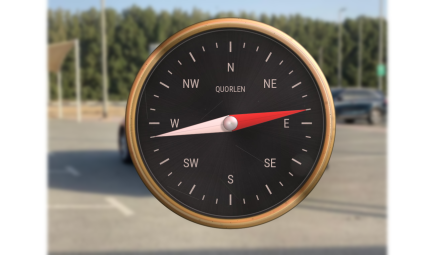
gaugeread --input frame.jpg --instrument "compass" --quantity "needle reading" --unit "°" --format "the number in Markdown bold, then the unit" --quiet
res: **80** °
